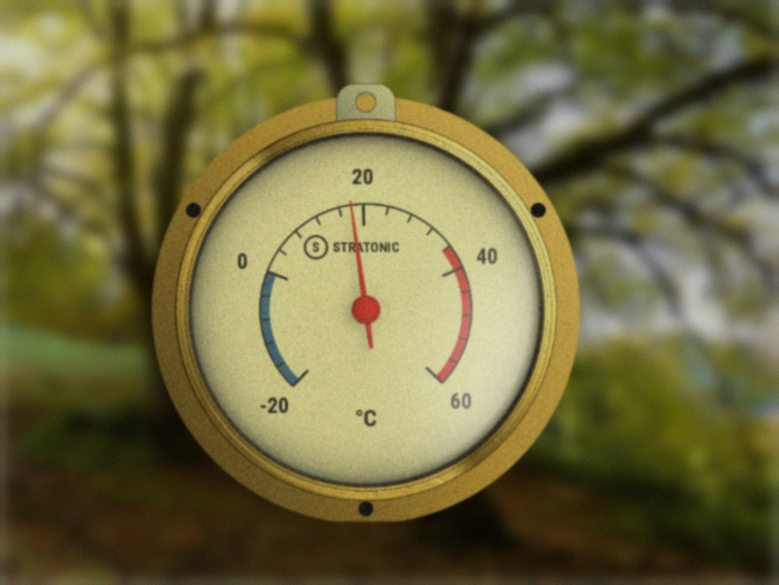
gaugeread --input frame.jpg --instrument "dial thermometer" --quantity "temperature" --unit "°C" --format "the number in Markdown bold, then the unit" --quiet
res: **18** °C
